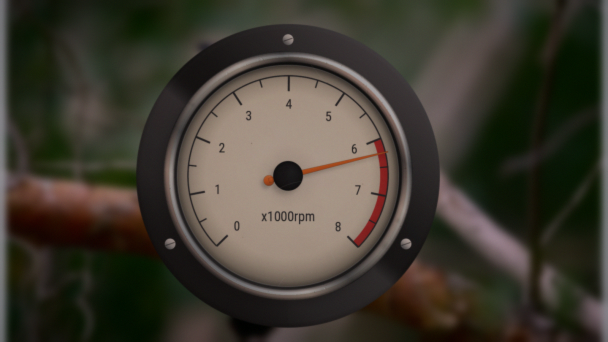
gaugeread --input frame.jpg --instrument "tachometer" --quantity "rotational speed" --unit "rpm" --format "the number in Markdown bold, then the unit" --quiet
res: **6250** rpm
